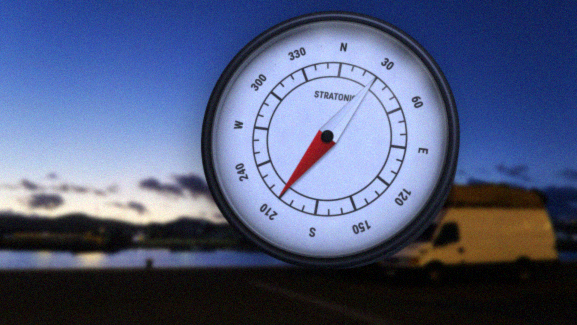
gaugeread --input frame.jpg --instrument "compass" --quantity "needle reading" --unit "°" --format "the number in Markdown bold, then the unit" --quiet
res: **210** °
